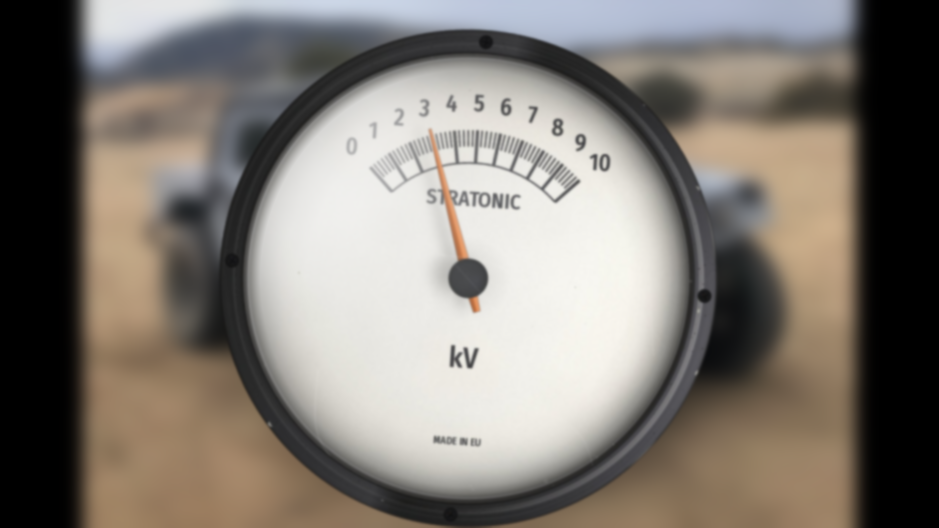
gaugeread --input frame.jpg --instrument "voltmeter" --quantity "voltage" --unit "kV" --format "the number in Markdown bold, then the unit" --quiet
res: **3** kV
